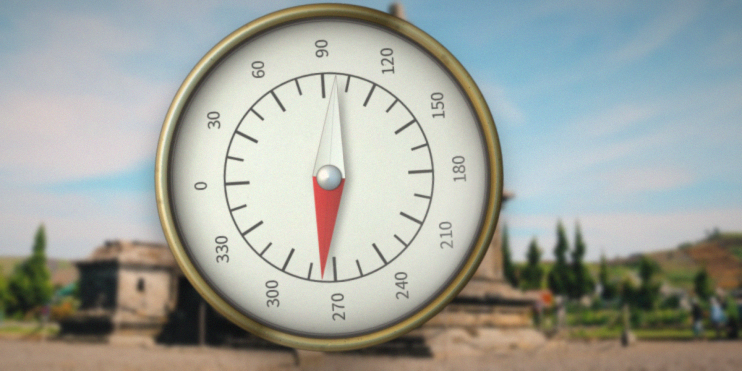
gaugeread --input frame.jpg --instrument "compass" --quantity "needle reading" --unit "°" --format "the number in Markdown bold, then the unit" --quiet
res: **277.5** °
